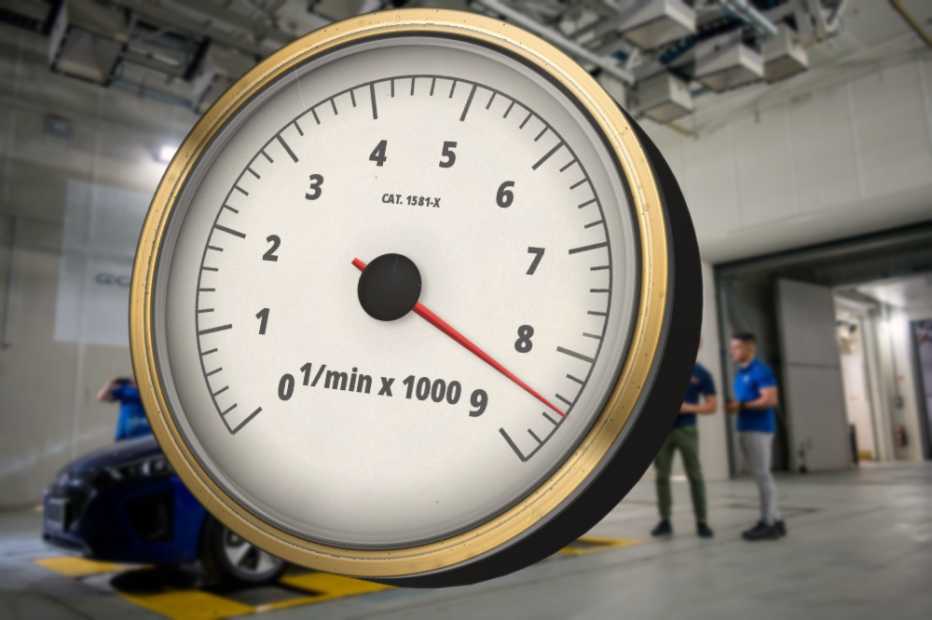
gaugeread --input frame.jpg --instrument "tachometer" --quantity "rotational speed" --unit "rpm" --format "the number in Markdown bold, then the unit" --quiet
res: **8500** rpm
